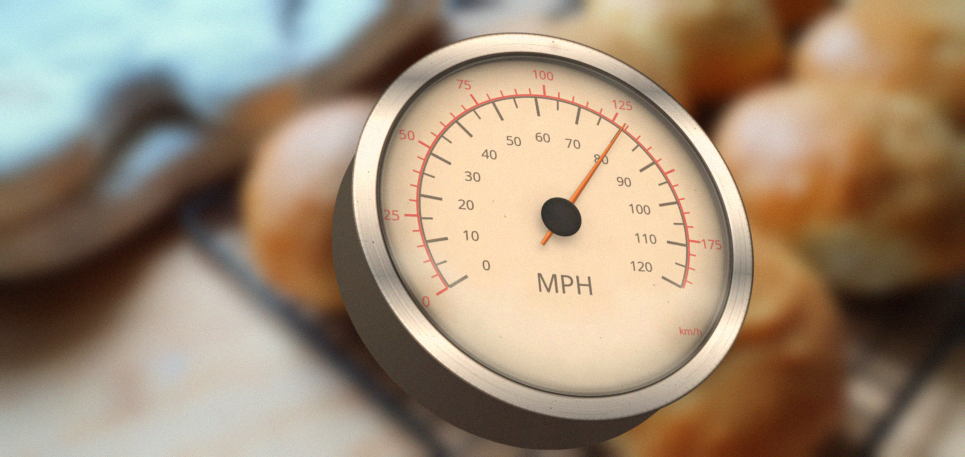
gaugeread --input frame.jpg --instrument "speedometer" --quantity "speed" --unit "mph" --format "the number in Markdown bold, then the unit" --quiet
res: **80** mph
